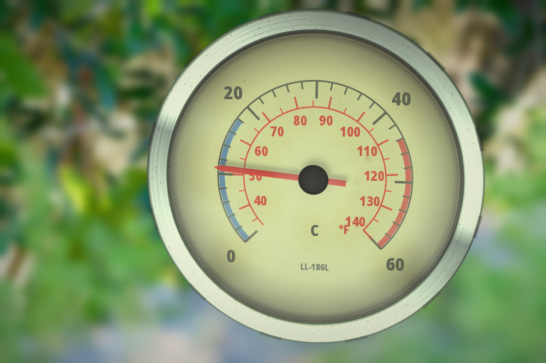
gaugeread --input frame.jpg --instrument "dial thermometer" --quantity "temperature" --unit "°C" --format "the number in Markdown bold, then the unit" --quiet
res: **11** °C
